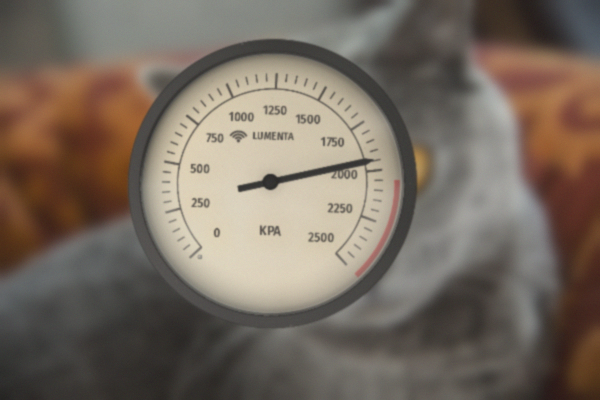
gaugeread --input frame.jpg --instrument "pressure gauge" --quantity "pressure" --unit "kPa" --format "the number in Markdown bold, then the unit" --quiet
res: **1950** kPa
